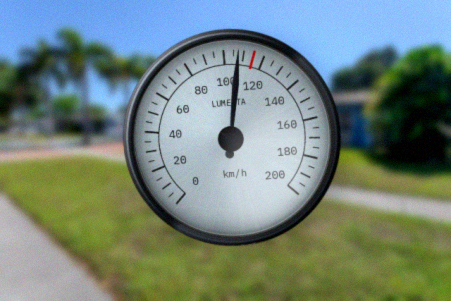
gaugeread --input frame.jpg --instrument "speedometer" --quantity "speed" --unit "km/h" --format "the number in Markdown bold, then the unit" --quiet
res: **107.5** km/h
